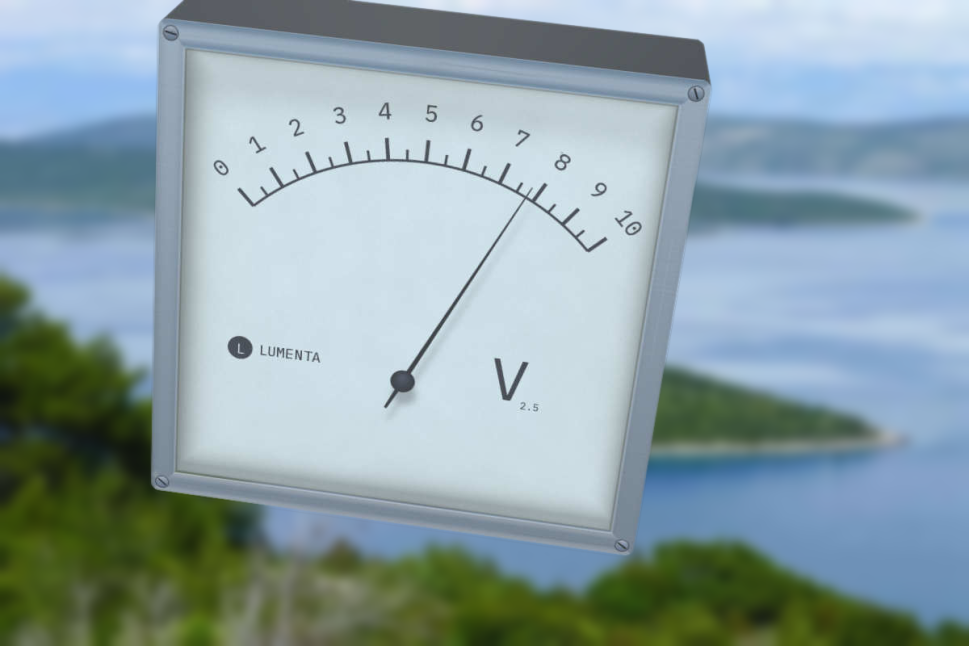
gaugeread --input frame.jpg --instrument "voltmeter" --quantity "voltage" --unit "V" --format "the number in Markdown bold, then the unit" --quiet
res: **7.75** V
